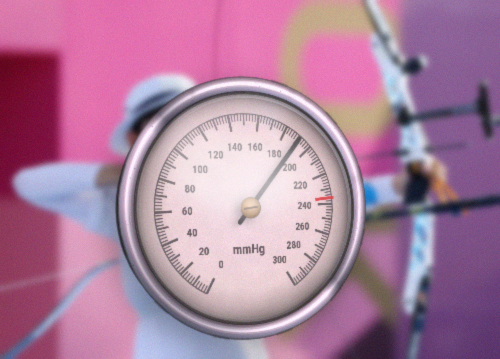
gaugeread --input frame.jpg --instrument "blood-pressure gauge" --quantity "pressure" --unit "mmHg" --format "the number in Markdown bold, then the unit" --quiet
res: **190** mmHg
